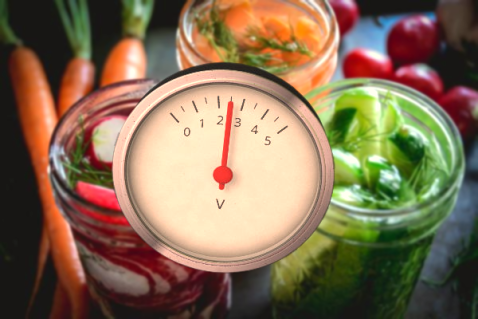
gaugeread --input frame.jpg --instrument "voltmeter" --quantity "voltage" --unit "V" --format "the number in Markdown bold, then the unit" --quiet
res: **2.5** V
